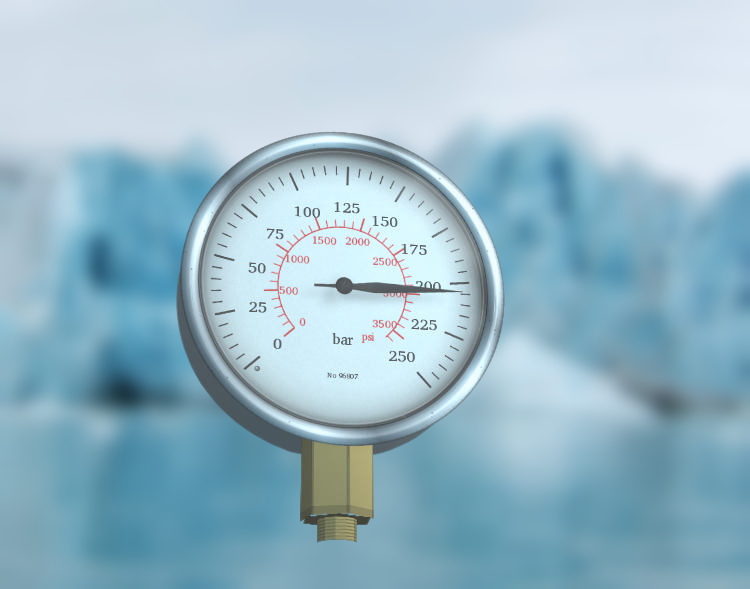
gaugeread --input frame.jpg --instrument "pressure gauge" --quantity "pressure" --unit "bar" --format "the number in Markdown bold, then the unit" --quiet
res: **205** bar
